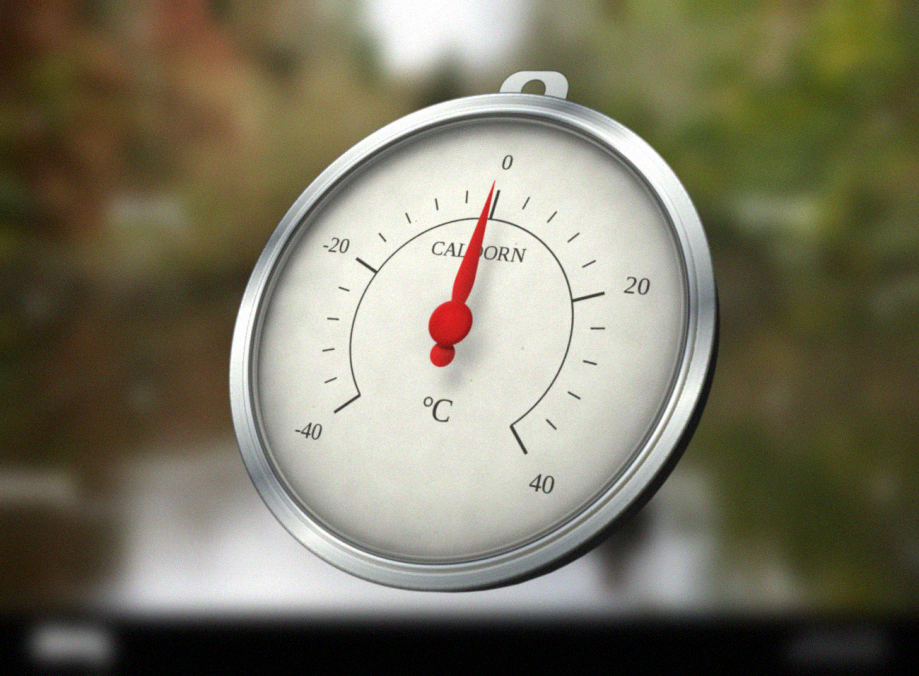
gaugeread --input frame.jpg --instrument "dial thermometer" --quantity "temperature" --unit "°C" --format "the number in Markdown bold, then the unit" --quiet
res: **0** °C
